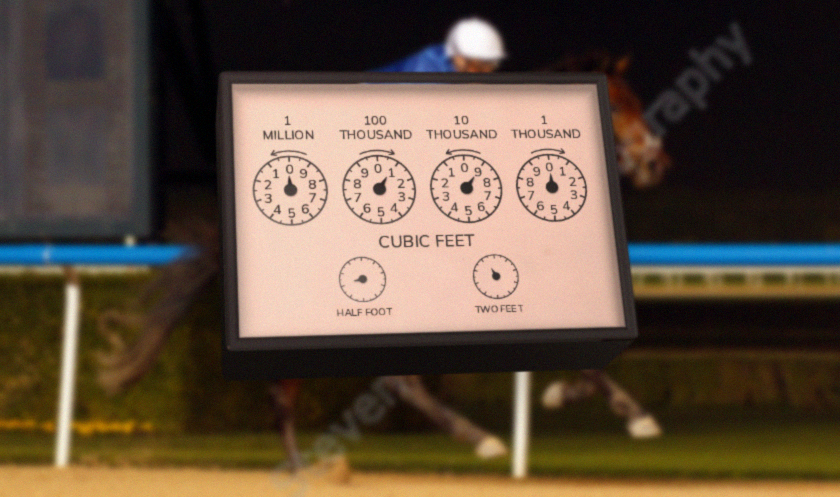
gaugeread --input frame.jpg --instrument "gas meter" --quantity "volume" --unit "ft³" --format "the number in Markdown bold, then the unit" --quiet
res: **9000** ft³
